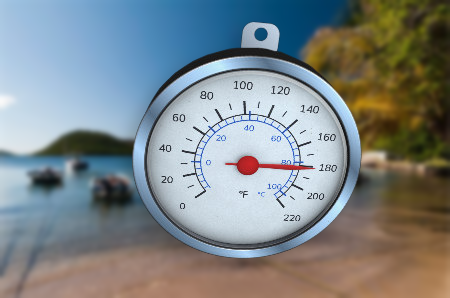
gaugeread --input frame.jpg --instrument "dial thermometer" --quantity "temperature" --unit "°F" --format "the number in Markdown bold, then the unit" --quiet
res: **180** °F
